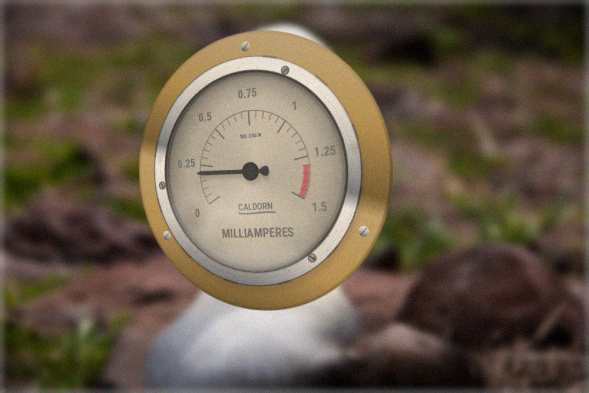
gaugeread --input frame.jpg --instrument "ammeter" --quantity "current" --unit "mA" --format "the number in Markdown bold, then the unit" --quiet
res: **0.2** mA
